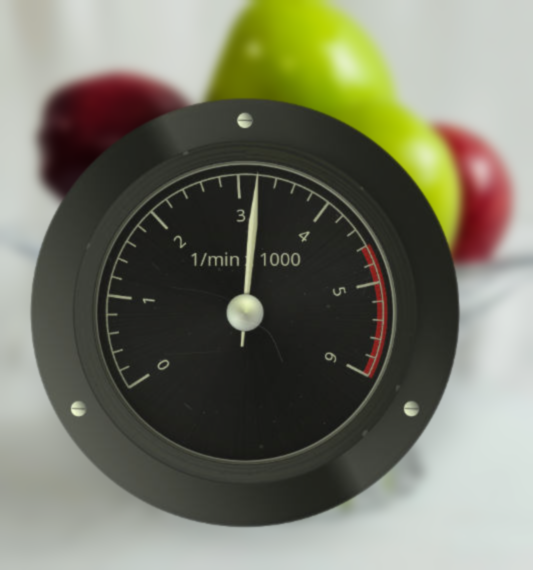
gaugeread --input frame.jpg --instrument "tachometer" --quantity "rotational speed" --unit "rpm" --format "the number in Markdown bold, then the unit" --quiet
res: **3200** rpm
